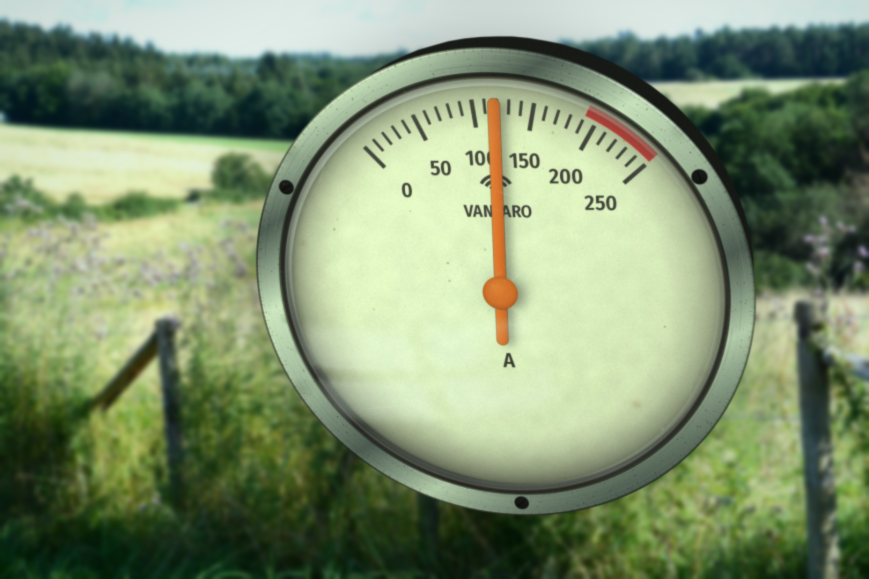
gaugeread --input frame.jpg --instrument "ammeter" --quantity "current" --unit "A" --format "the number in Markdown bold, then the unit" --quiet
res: **120** A
